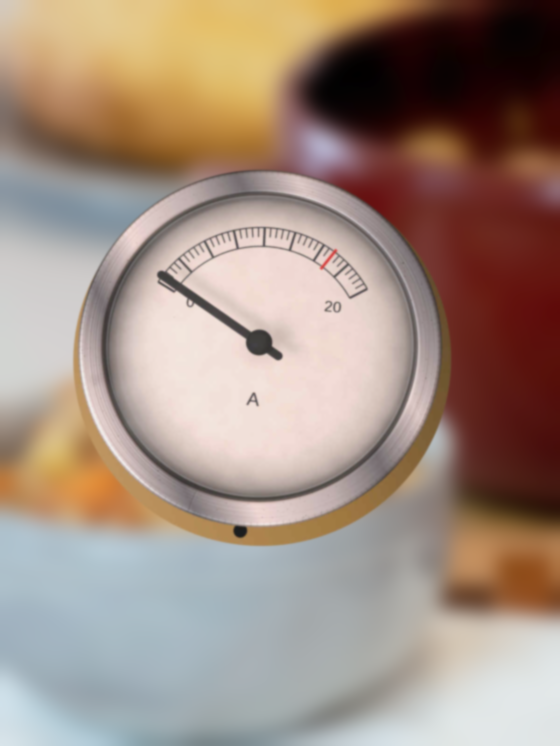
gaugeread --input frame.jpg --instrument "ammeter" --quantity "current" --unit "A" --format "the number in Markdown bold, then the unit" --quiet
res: **0.5** A
